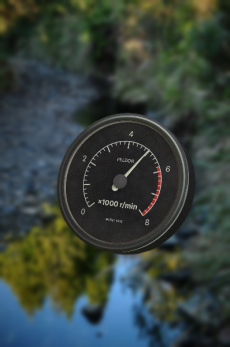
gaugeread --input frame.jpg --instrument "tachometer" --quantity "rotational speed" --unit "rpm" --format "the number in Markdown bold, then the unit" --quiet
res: **5000** rpm
